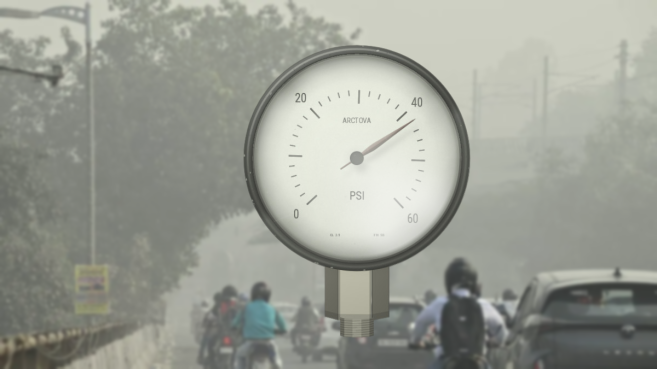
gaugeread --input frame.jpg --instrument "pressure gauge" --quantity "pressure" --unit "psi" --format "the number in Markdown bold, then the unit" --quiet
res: **42** psi
